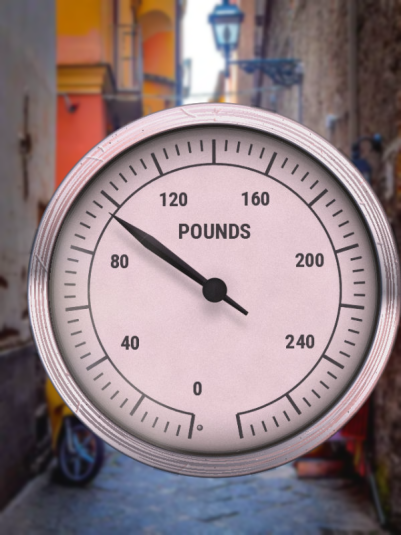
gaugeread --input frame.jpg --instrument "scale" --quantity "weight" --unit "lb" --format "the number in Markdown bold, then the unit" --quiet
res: **96** lb
